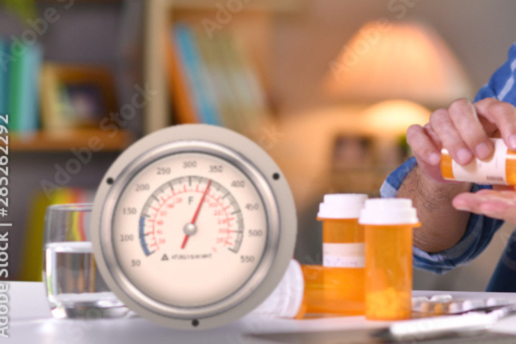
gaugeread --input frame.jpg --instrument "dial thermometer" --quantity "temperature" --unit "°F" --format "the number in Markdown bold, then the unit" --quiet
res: **350** °F
